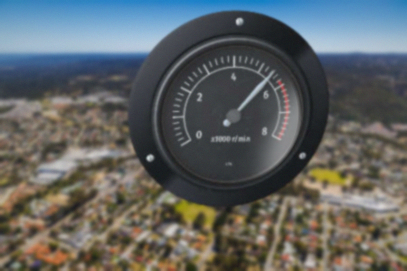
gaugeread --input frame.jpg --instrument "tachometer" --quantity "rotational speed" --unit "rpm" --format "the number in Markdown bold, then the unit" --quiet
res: **5400** rpm
